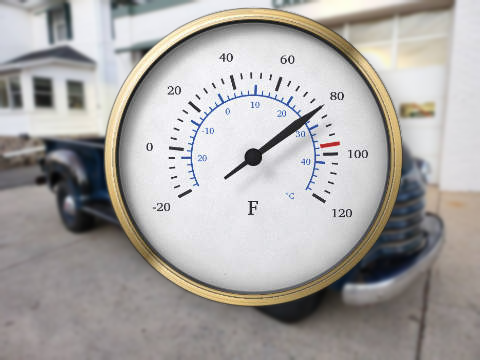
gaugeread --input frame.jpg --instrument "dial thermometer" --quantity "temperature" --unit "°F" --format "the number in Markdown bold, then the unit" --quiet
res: **80** °F
